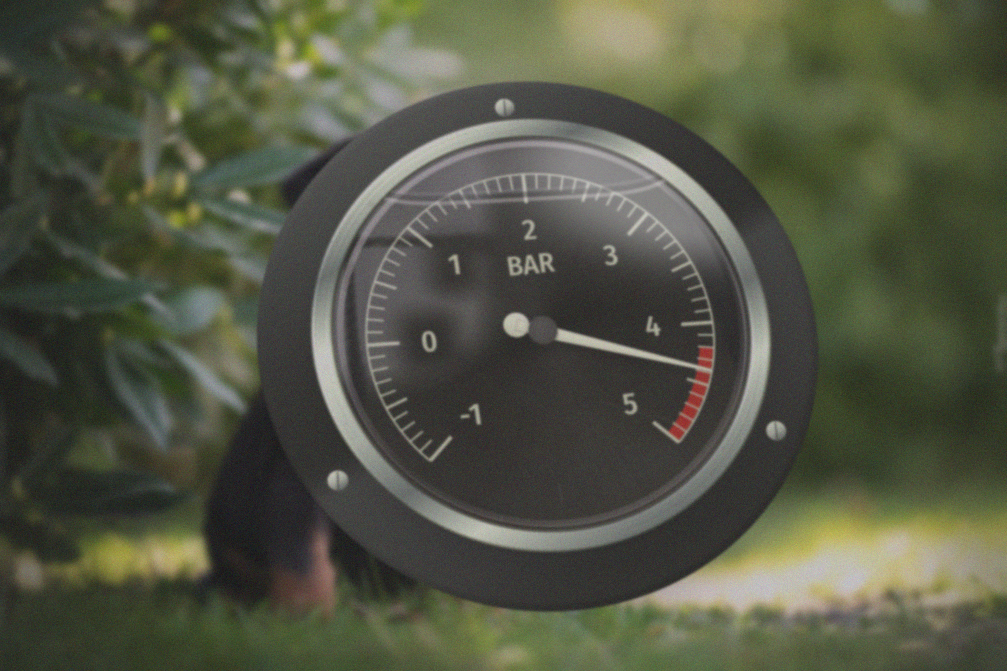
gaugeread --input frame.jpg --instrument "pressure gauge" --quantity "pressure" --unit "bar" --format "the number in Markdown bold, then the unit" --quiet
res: **4.4** bar
